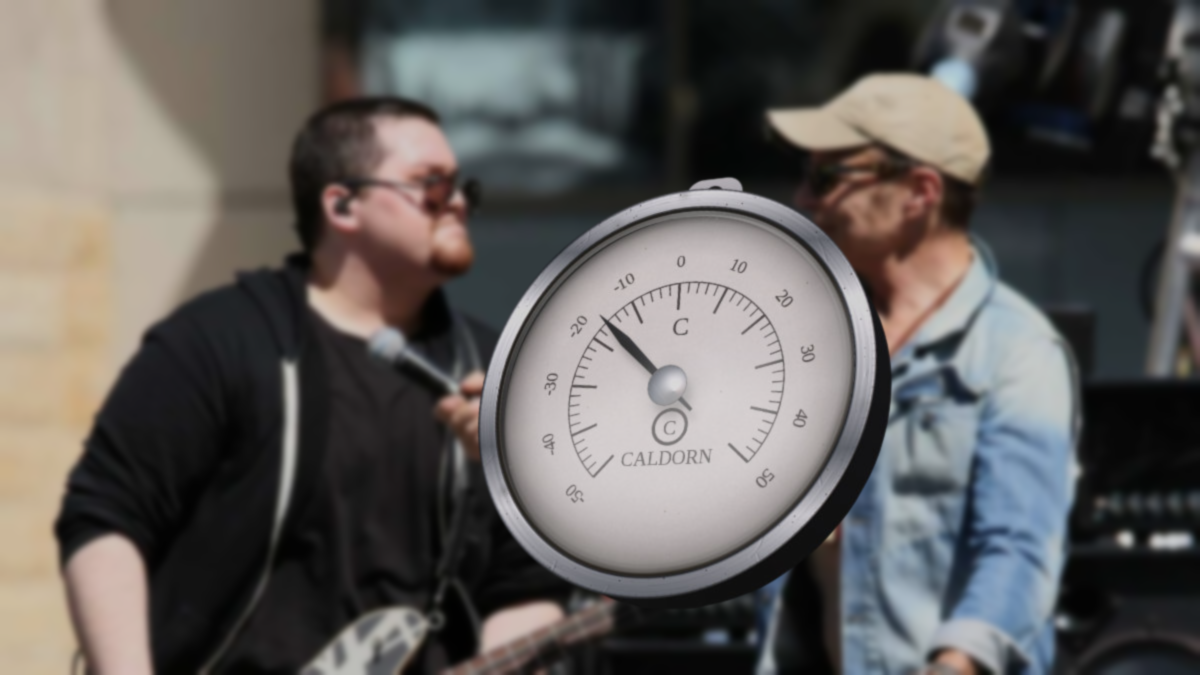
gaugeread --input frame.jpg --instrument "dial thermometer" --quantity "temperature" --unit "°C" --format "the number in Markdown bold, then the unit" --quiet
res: **-16** °C
